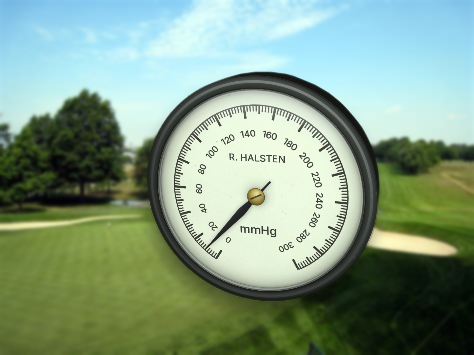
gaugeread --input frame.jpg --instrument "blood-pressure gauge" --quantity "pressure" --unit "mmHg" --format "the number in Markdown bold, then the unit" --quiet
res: **10** mmHg
